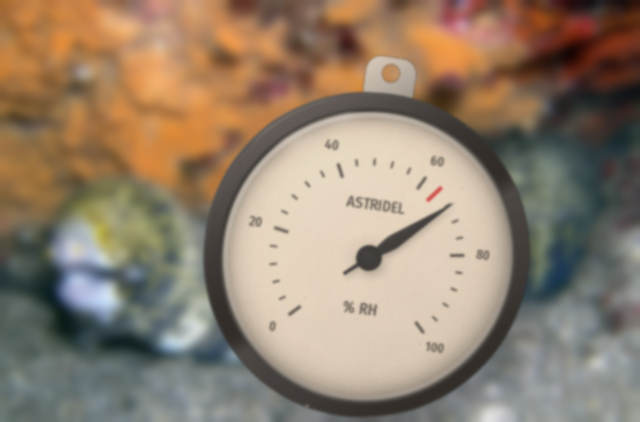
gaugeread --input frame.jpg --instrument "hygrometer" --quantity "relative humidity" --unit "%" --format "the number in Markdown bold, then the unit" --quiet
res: **68** %
